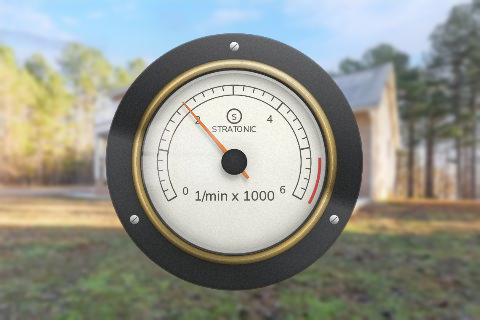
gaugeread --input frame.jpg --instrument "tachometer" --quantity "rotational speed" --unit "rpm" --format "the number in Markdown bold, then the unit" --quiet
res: **2000** rpm
